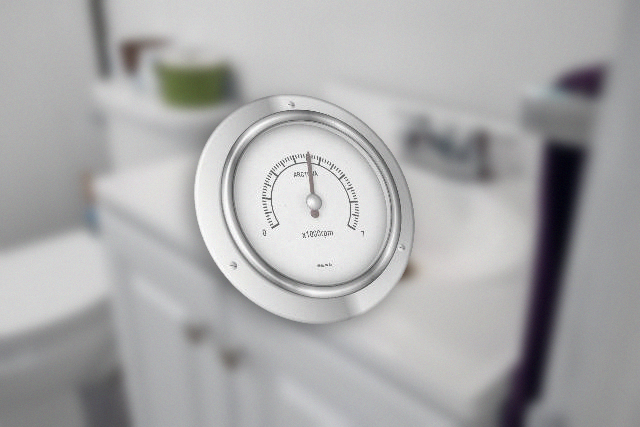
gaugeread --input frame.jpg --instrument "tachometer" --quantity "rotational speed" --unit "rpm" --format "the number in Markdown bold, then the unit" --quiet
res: **3500** rpm
